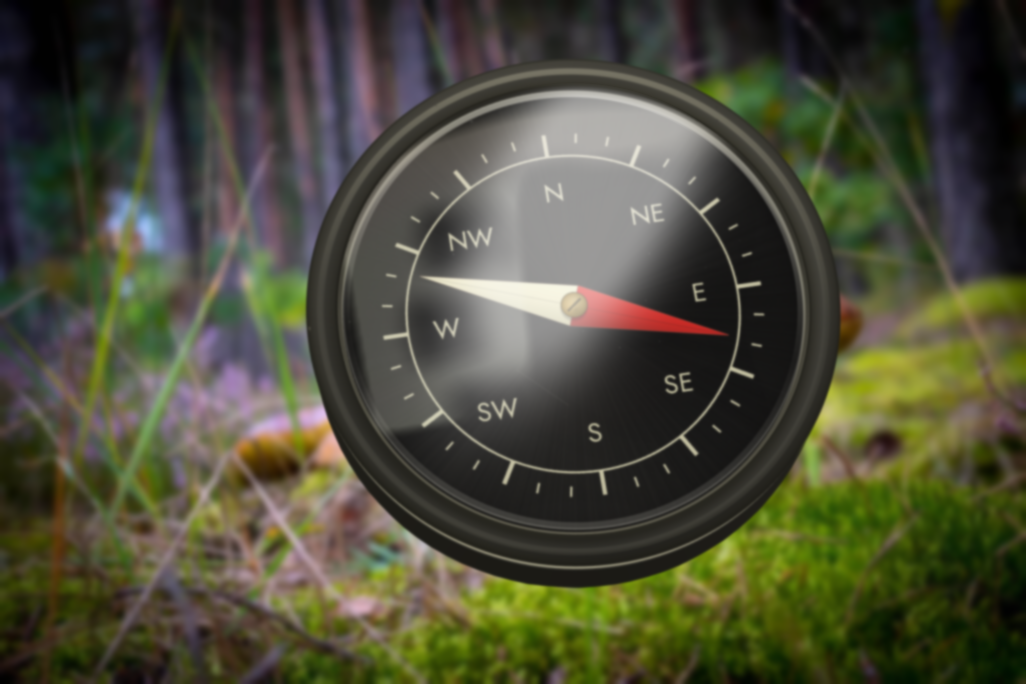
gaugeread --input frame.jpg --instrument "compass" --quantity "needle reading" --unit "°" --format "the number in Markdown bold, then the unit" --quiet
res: **110** °
